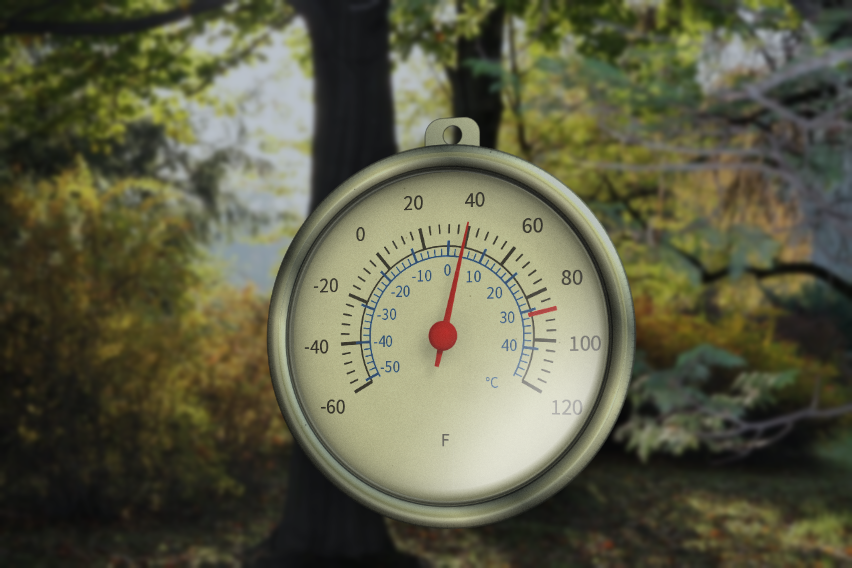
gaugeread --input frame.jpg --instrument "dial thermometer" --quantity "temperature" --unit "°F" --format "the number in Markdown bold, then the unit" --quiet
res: **40** °F
